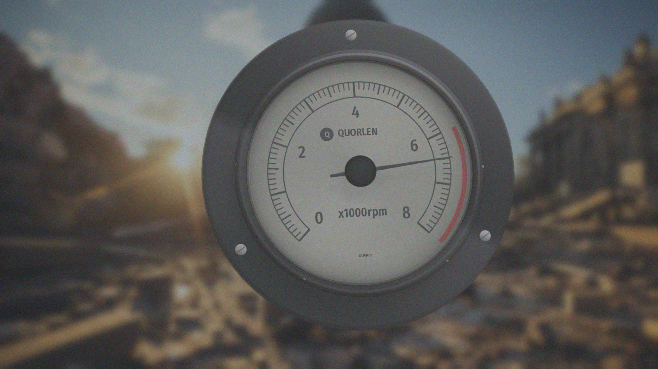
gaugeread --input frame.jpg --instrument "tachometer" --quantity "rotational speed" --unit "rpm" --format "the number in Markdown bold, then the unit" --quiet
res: **6500** rpm
